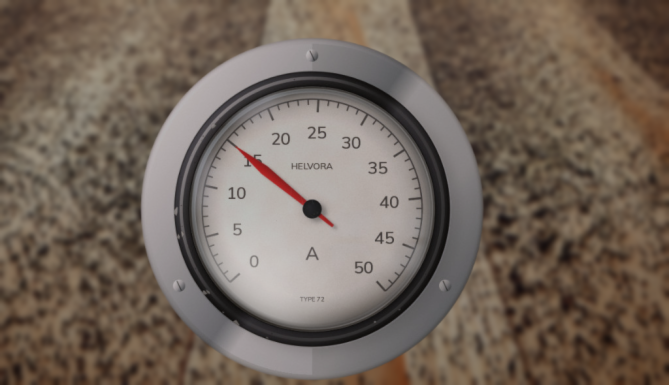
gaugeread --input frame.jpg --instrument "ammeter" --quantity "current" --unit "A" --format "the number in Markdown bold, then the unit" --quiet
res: **15** A
